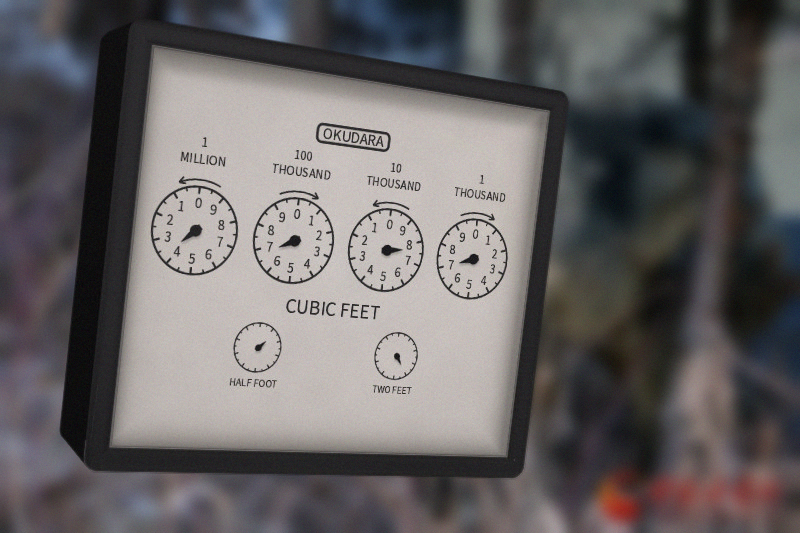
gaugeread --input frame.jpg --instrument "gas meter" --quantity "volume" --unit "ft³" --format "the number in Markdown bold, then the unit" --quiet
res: **367700** ft³
